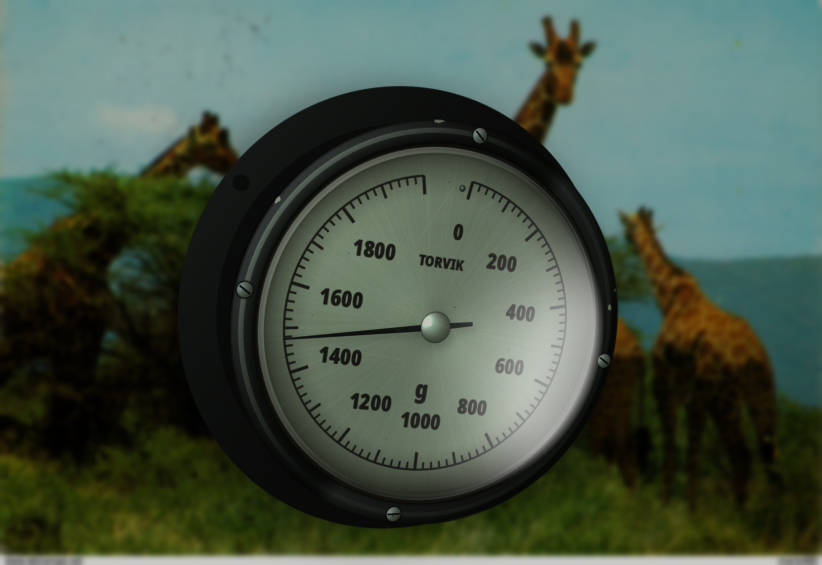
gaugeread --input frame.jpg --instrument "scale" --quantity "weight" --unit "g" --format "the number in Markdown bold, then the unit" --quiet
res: **1480** g
